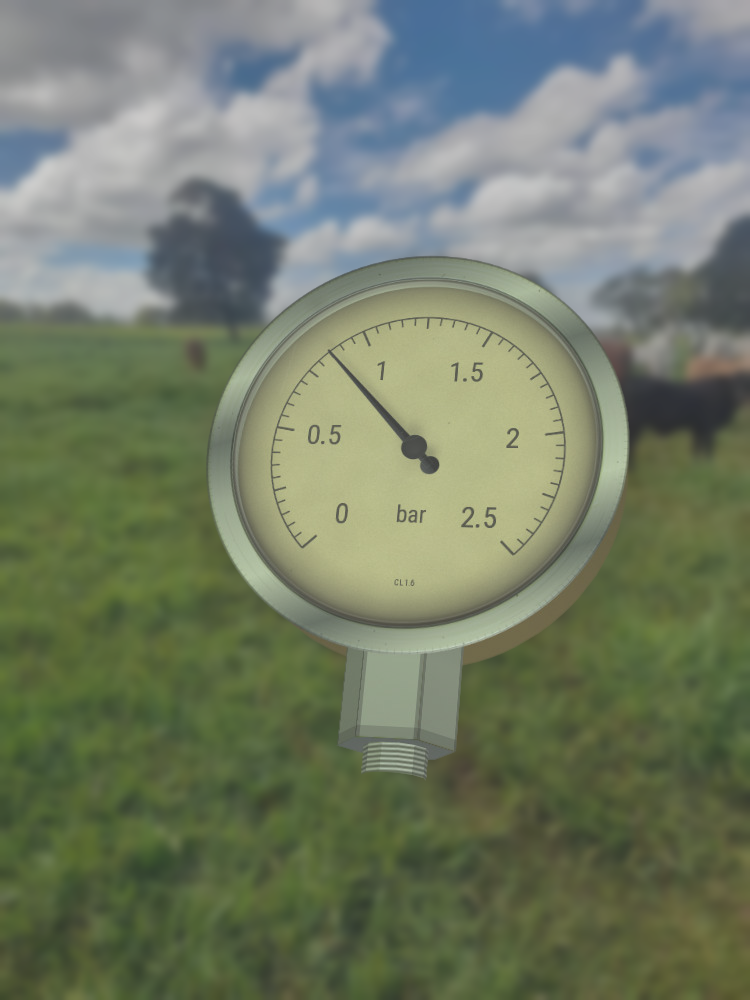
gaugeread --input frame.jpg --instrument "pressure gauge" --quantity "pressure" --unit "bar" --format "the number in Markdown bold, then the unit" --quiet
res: **0.85** bar
